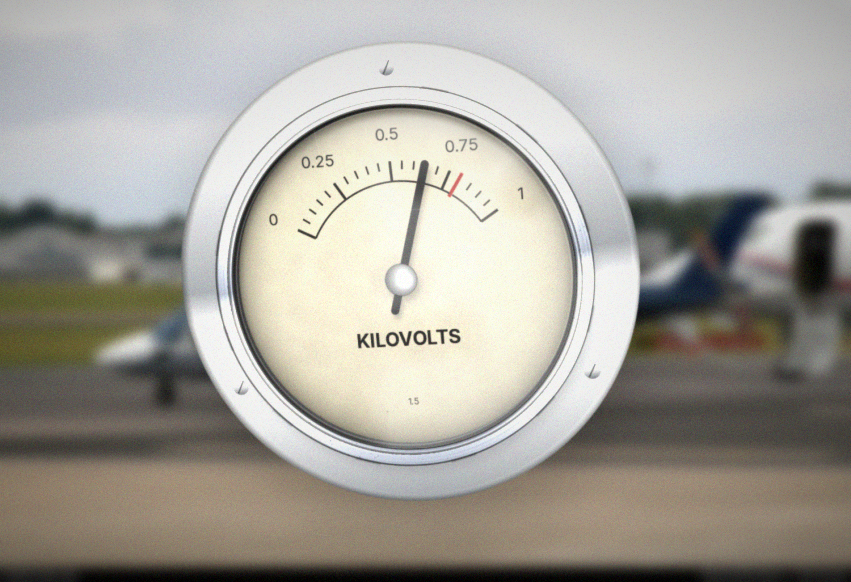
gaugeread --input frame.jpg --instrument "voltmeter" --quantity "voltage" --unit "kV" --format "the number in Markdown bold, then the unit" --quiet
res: **0.65** kV
